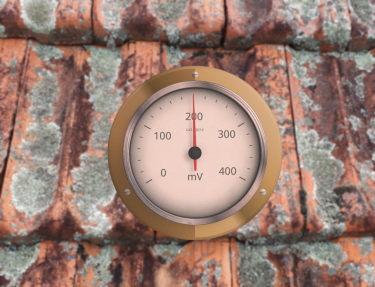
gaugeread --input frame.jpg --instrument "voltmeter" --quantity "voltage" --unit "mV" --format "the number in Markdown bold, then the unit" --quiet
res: **200** mV
